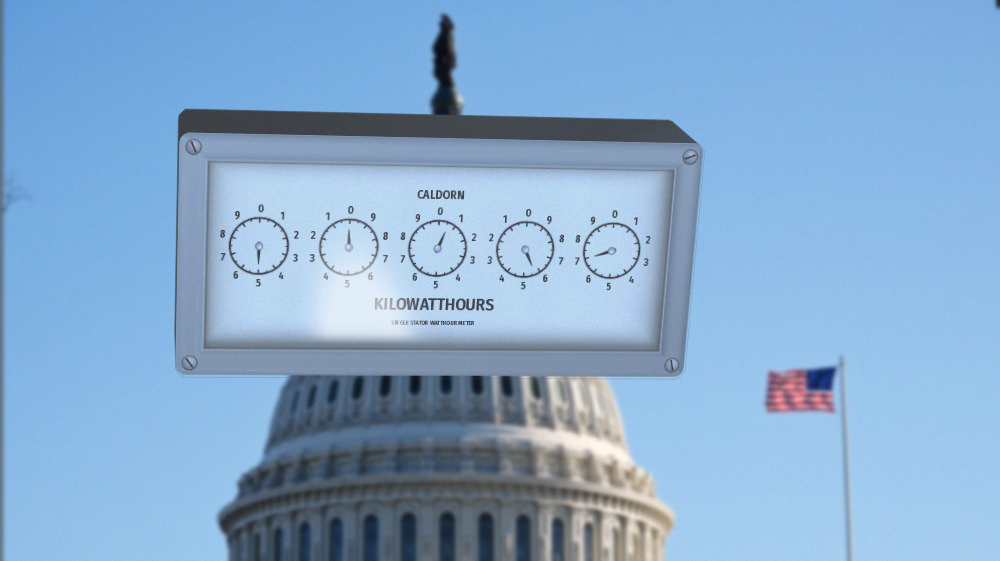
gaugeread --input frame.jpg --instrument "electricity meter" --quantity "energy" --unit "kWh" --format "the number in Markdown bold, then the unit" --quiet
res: **50057** kWh
